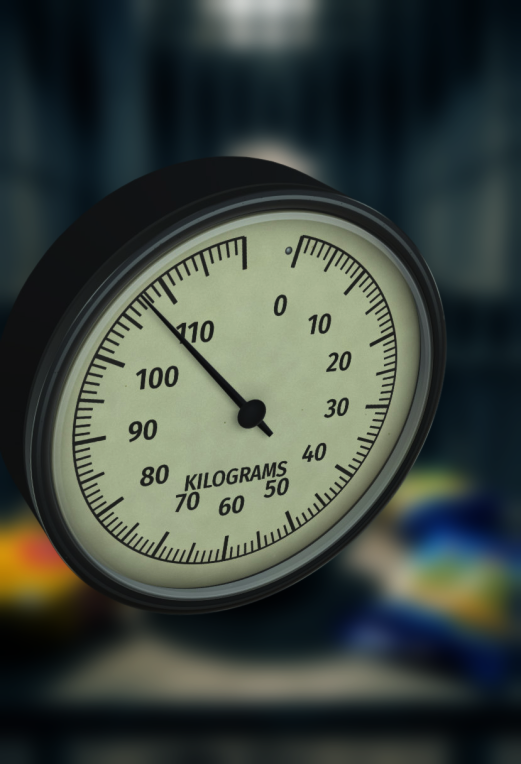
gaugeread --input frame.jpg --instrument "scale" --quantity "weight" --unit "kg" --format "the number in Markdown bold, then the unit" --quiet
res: **107.5** kg
